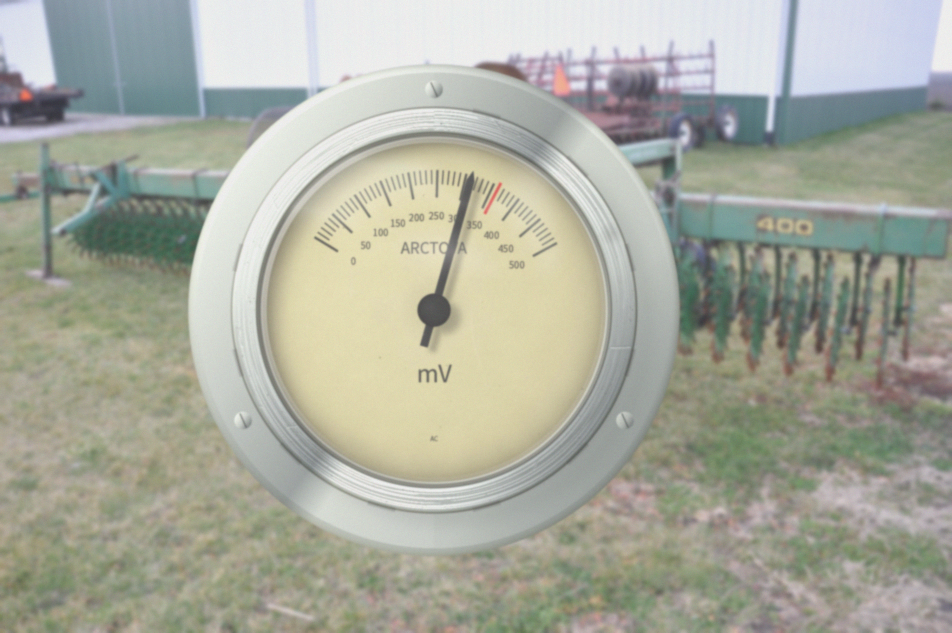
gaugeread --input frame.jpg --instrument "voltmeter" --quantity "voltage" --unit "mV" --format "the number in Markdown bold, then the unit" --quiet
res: **310** mV
